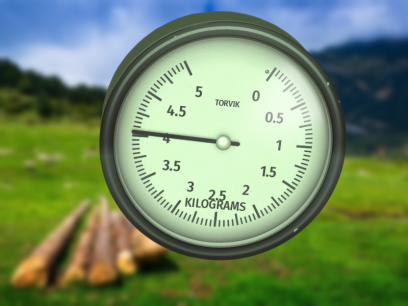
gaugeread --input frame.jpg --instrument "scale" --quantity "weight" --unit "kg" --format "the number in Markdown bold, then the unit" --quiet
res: **4.05** kg
